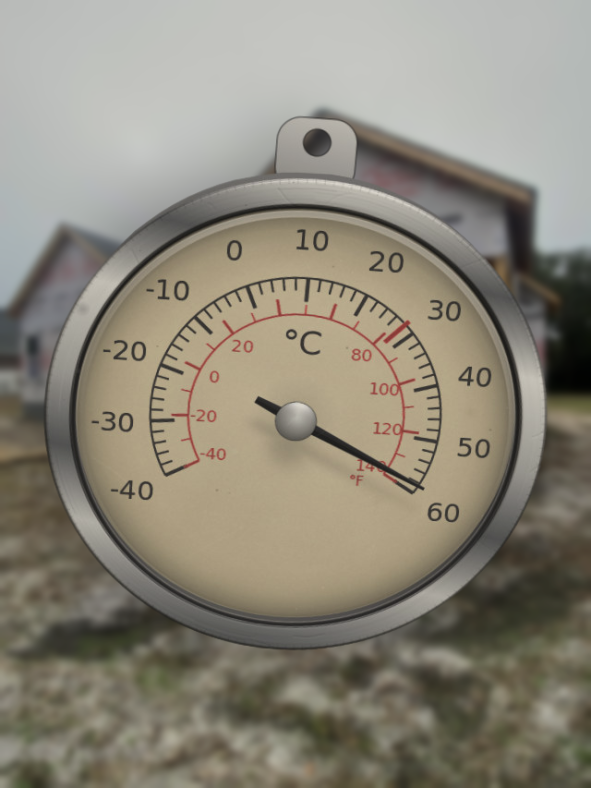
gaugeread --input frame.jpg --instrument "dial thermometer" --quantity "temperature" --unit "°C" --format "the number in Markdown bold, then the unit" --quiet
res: **58** °C
